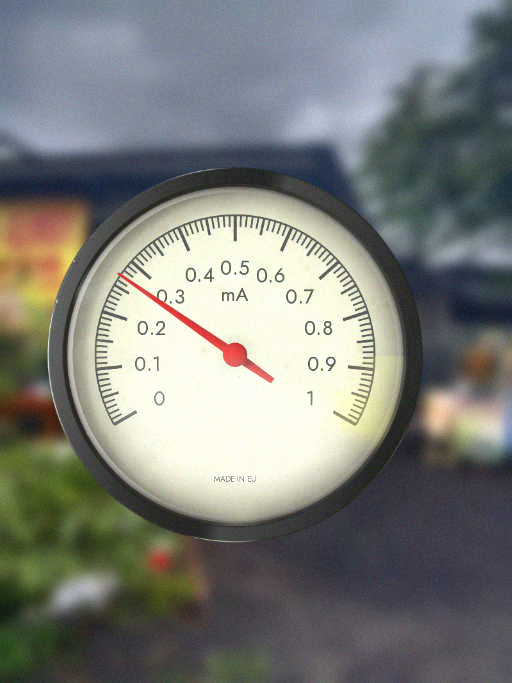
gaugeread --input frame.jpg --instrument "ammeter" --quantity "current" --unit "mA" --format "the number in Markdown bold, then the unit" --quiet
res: **0.27** mA
